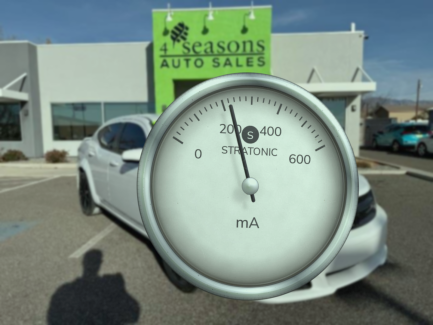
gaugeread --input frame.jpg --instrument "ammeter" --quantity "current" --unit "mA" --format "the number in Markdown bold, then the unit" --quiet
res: **220** mA
